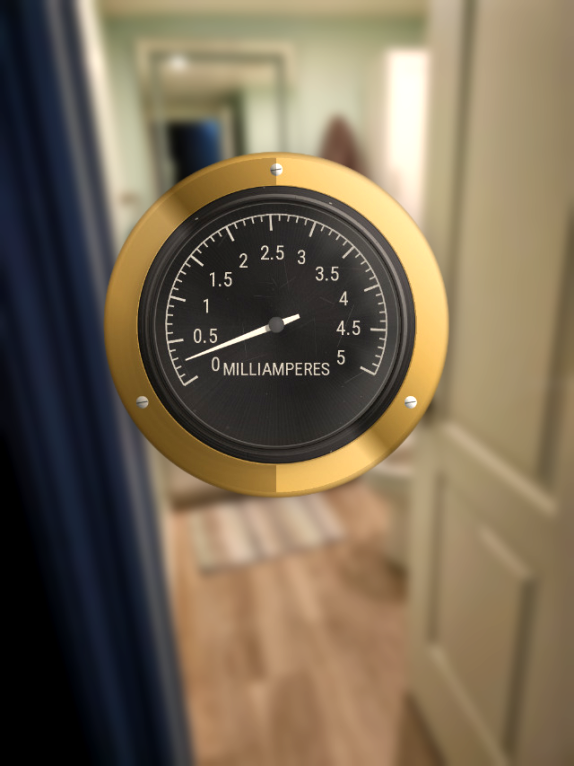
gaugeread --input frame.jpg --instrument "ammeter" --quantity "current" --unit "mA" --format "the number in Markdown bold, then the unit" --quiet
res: **0.25** mA
